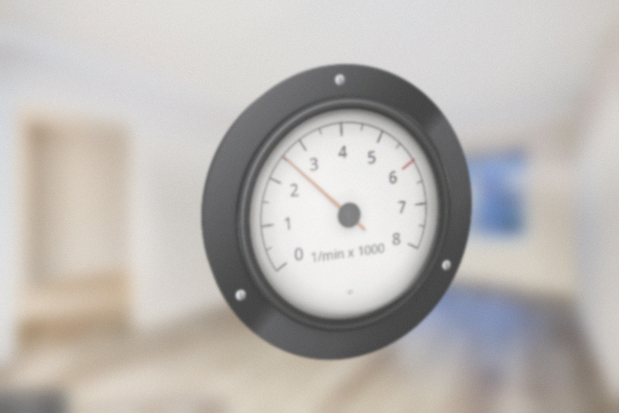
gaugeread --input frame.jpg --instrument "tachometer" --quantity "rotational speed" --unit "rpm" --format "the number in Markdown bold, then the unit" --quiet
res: **2500** rpm
